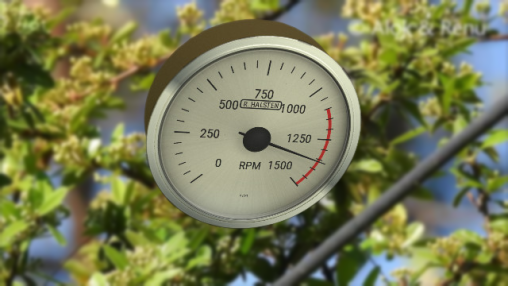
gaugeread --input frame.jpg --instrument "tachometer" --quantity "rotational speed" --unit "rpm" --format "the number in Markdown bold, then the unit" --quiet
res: **1350** rpm
